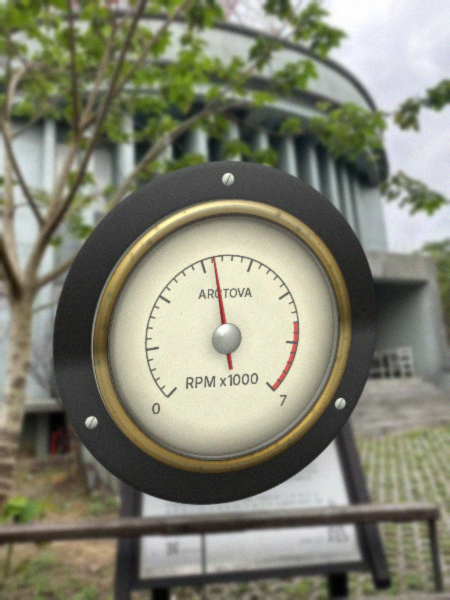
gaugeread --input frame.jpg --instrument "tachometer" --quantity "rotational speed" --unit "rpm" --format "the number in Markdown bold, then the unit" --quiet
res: **3200** rpm
